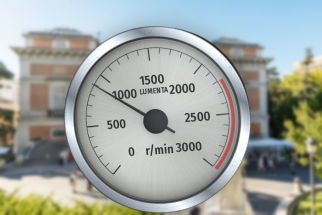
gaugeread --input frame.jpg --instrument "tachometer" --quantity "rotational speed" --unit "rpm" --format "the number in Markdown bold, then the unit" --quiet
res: **900** rpm
